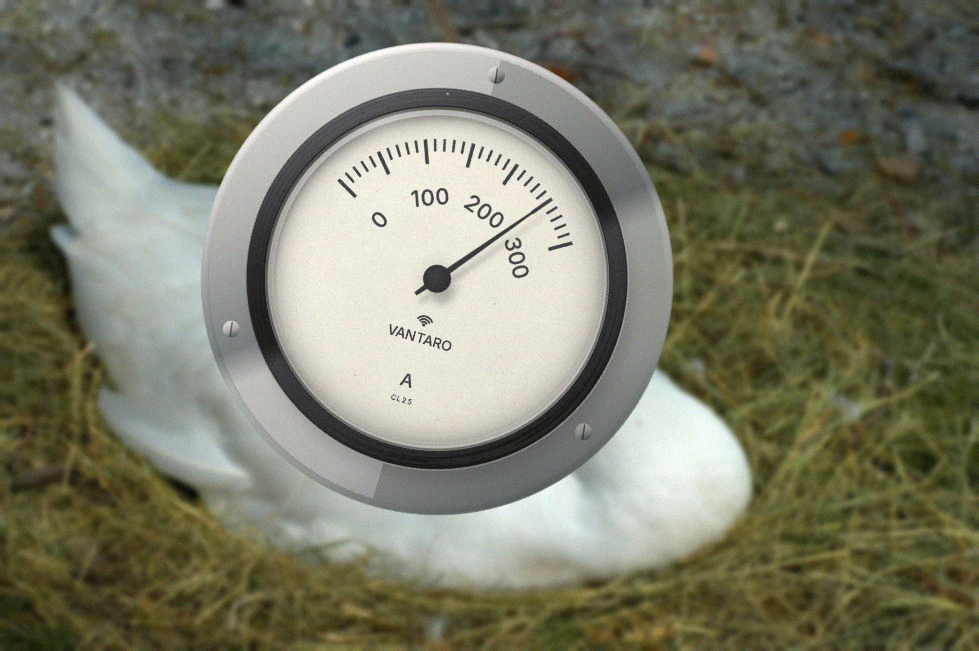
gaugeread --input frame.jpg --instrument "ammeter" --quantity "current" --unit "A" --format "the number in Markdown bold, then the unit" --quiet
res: **250** A
